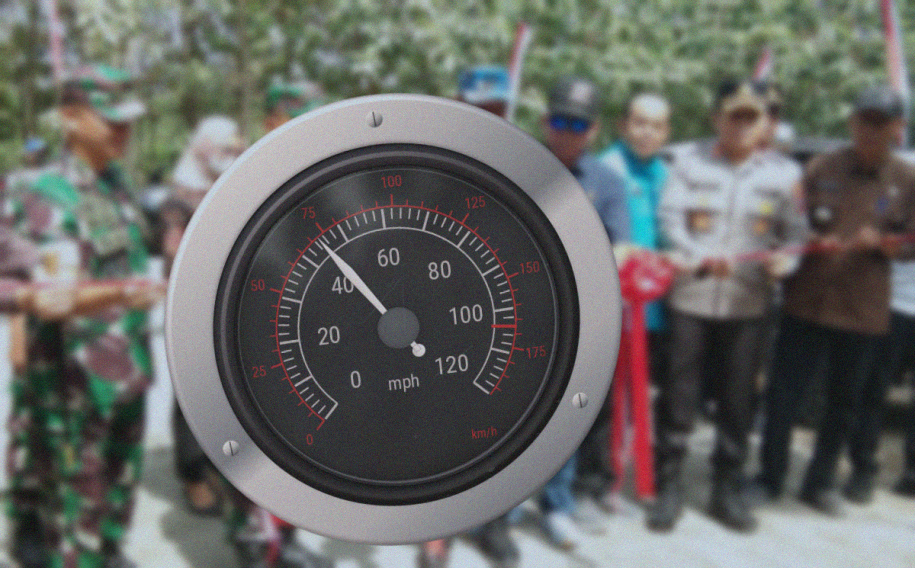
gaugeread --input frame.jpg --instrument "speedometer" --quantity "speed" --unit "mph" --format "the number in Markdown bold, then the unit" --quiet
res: **45** mph
